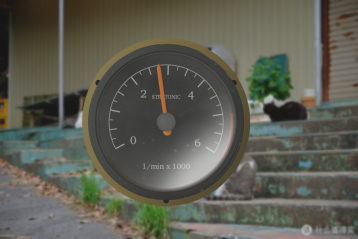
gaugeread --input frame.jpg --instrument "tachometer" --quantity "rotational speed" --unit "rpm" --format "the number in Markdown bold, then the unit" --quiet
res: **2750** rpm
